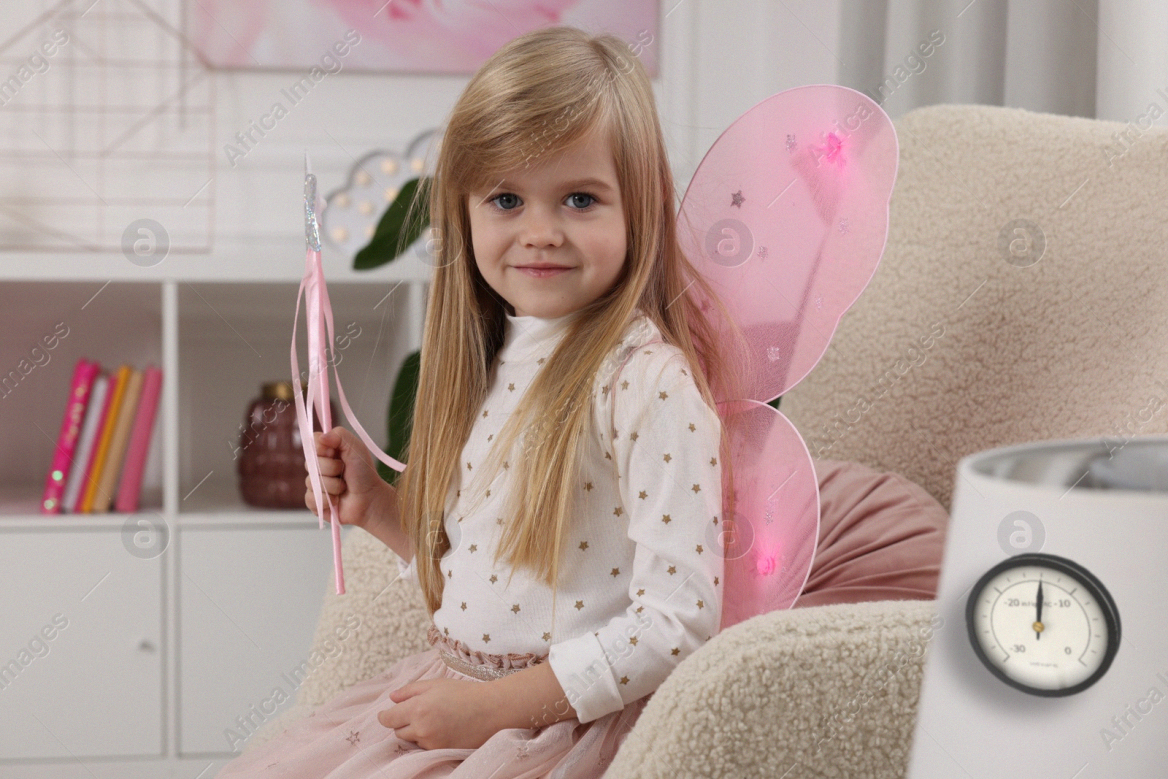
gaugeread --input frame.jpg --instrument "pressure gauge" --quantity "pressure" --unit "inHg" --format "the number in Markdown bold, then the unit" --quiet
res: **-14** inHg
